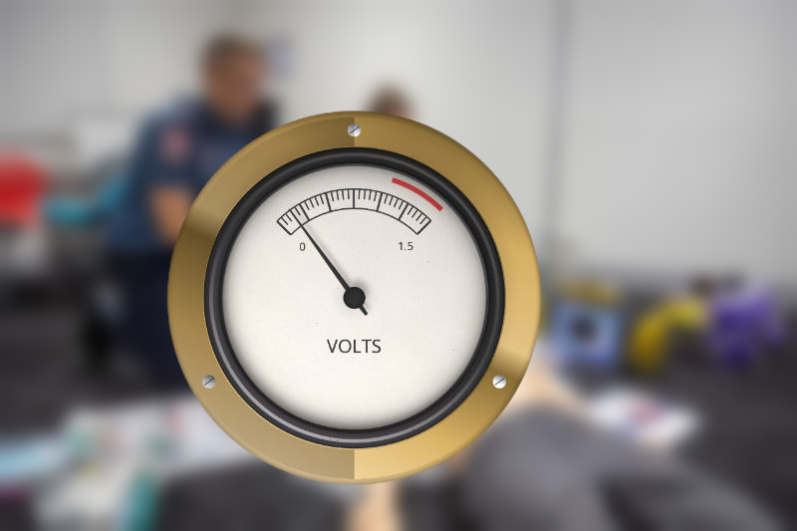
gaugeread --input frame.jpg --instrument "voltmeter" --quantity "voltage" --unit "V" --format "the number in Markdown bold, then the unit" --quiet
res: **0.15** V
